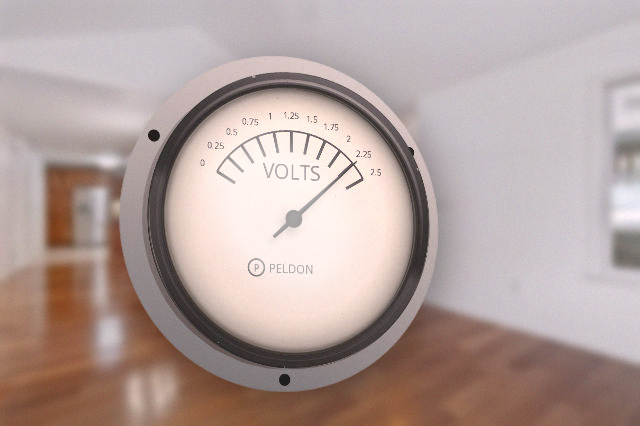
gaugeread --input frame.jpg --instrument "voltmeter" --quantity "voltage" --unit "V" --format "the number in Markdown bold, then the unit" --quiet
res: **2.25** V
